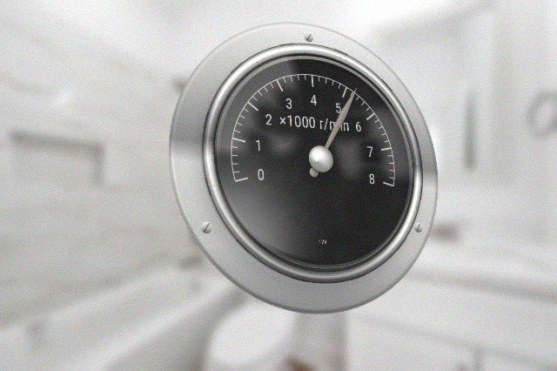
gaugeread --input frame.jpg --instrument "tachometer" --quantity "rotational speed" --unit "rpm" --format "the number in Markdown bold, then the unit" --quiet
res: **5200** rpm
